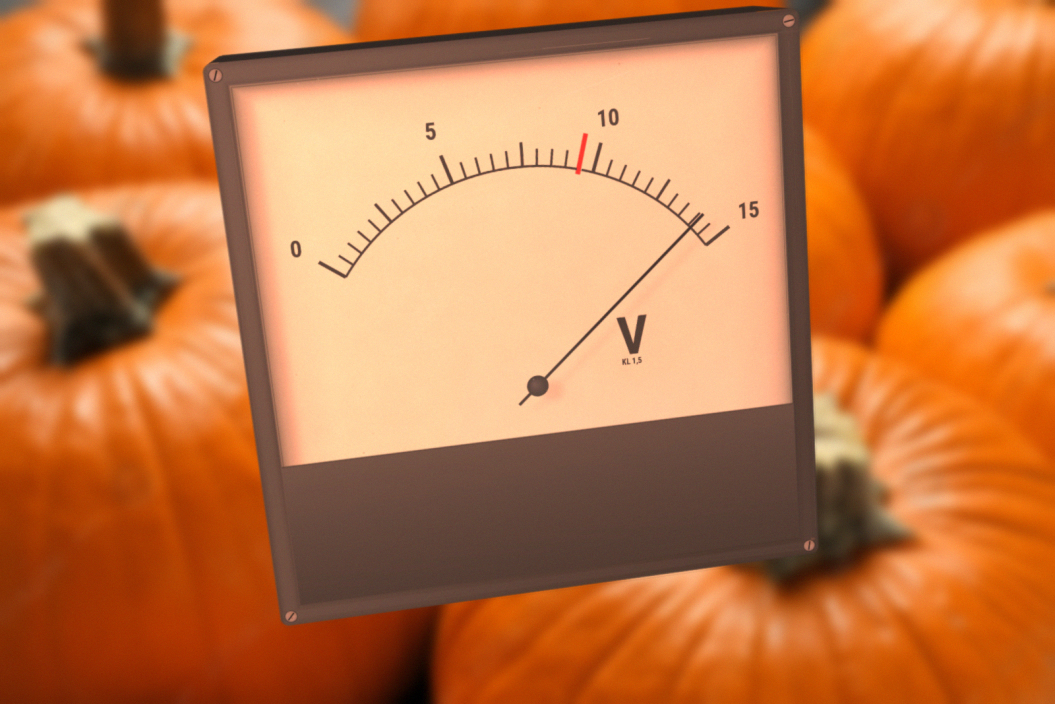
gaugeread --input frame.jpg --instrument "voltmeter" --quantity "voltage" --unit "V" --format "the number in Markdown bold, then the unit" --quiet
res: **14** V
